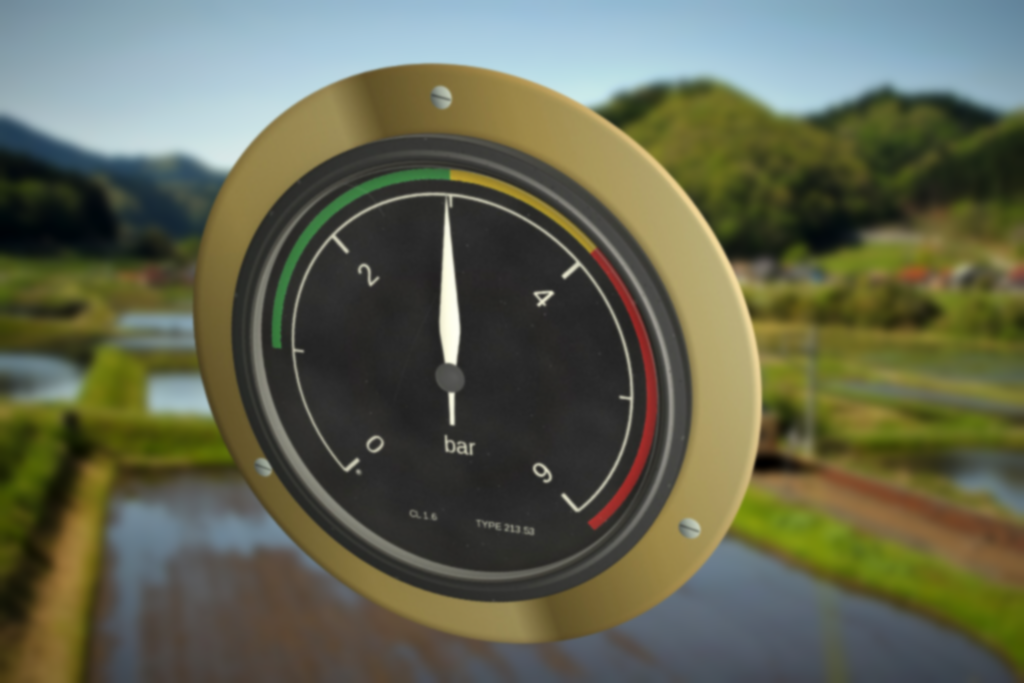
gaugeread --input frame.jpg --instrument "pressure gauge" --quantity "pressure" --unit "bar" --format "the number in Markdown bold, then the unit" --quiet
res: **3** bar
